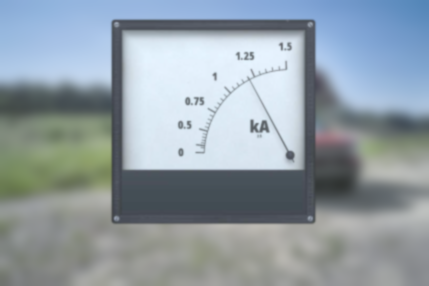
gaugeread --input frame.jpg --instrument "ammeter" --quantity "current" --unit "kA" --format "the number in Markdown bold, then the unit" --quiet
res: **1.2** kA
